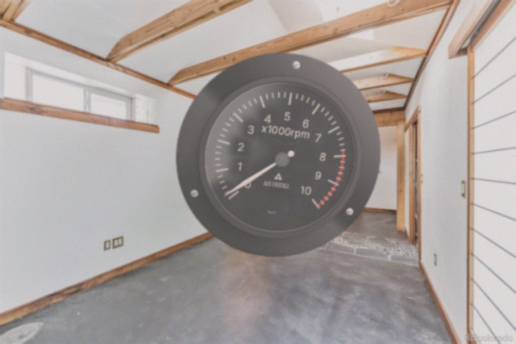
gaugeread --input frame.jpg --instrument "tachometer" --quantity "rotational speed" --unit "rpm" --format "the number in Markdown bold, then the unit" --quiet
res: **200** rpm
